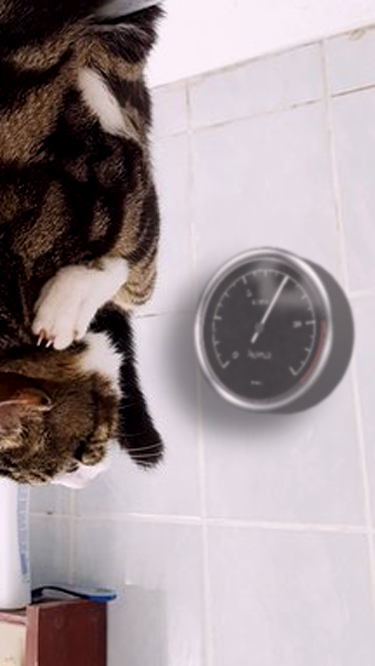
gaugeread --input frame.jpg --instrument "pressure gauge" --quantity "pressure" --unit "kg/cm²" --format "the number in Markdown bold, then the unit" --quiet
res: **6** kg/cm²
